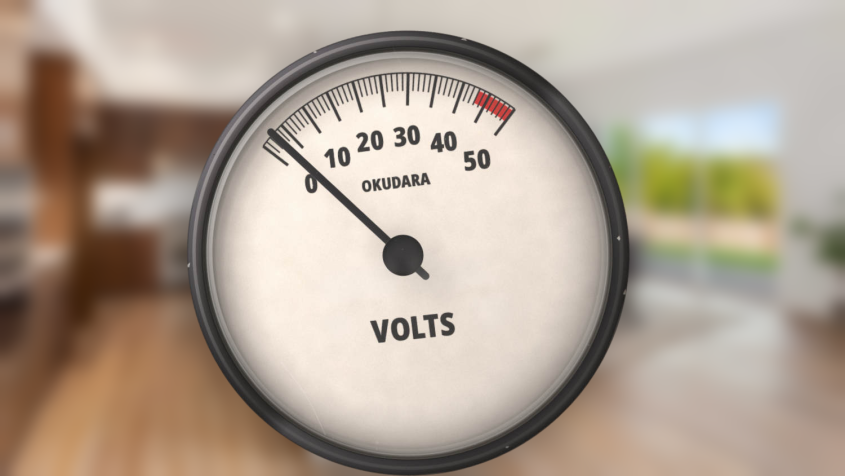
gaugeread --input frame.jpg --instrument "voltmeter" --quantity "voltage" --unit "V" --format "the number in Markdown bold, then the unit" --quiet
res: **3** V
